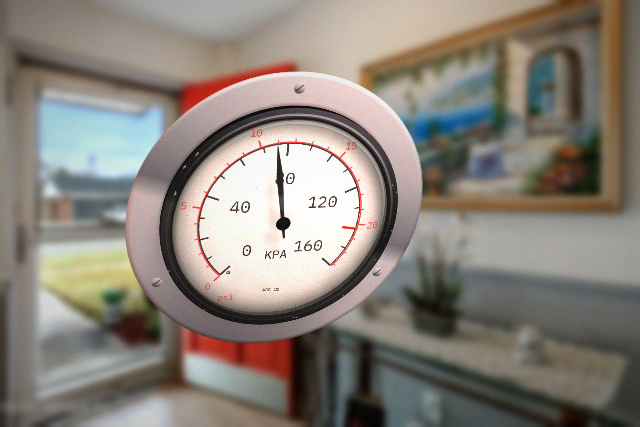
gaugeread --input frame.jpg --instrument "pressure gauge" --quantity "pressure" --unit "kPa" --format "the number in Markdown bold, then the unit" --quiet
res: **75** kPa
